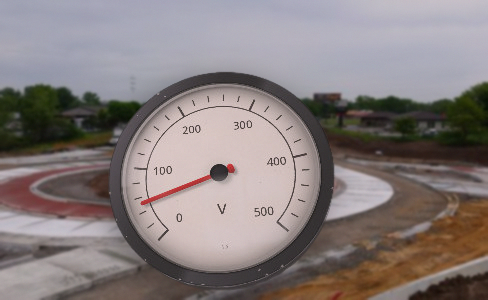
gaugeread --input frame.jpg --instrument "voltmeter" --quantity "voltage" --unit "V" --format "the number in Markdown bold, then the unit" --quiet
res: **50** V
